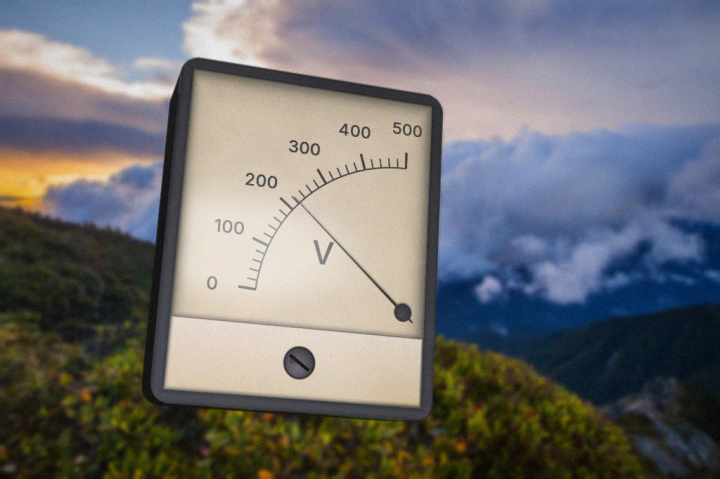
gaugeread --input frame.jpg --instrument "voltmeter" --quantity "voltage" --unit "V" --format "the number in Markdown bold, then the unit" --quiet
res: **220** V
